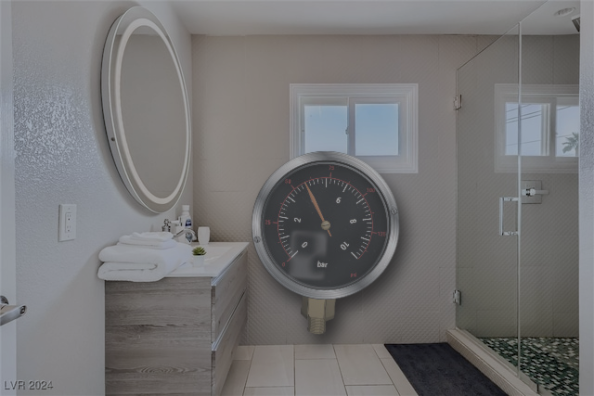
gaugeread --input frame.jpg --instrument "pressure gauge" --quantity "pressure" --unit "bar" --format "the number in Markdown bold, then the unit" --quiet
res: **4** bar
